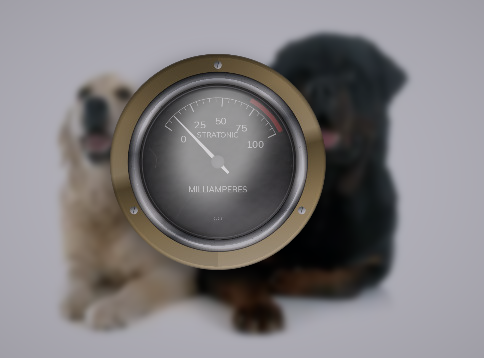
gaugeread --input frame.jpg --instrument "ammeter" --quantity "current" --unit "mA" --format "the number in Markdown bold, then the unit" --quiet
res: **10** mA
